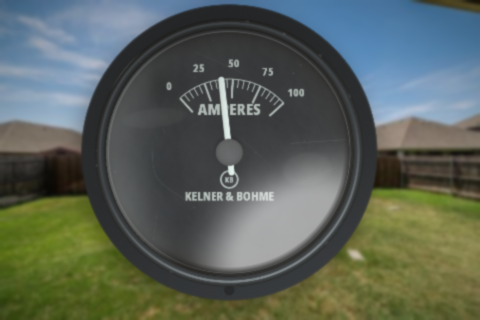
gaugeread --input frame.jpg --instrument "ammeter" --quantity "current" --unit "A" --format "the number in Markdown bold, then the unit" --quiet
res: **40** A
